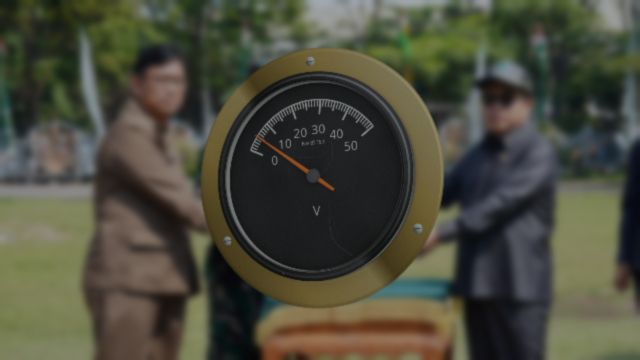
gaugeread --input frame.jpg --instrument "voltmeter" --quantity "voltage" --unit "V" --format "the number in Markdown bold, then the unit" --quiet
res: **5** V
